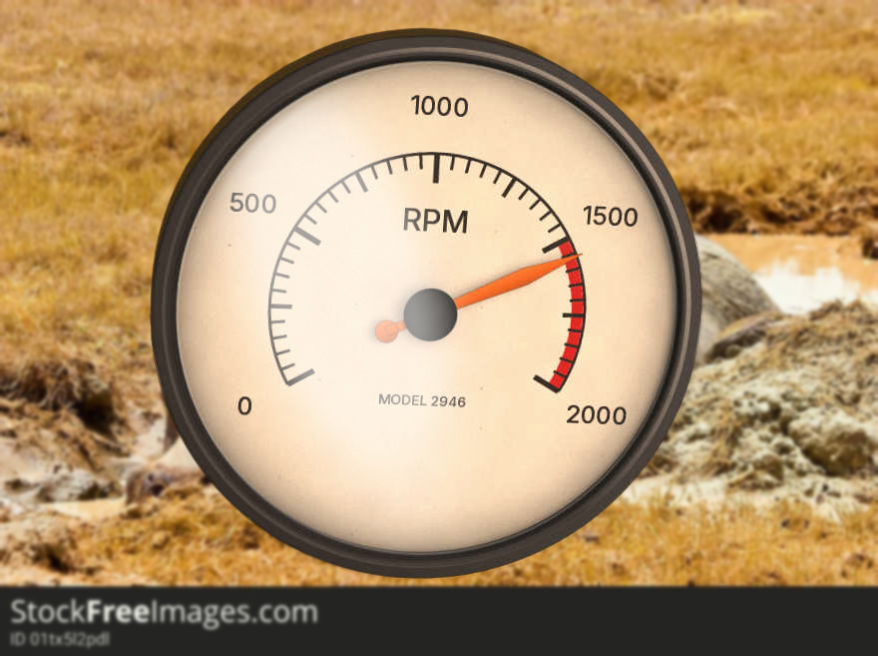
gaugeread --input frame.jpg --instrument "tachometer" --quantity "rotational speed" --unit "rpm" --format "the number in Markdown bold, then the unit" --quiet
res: **1550** rpm
